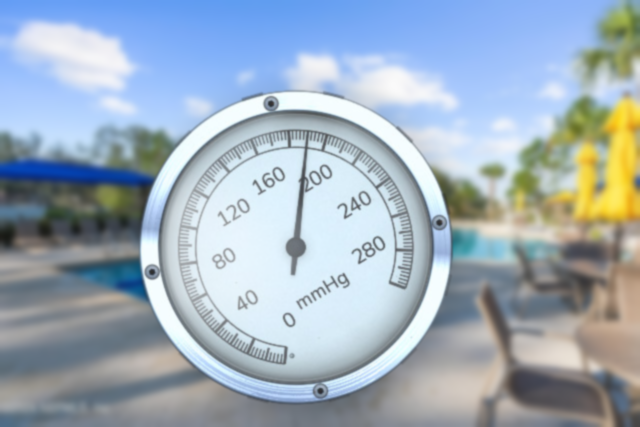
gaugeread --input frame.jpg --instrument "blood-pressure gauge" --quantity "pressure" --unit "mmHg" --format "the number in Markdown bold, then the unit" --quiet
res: **190** mmHg
